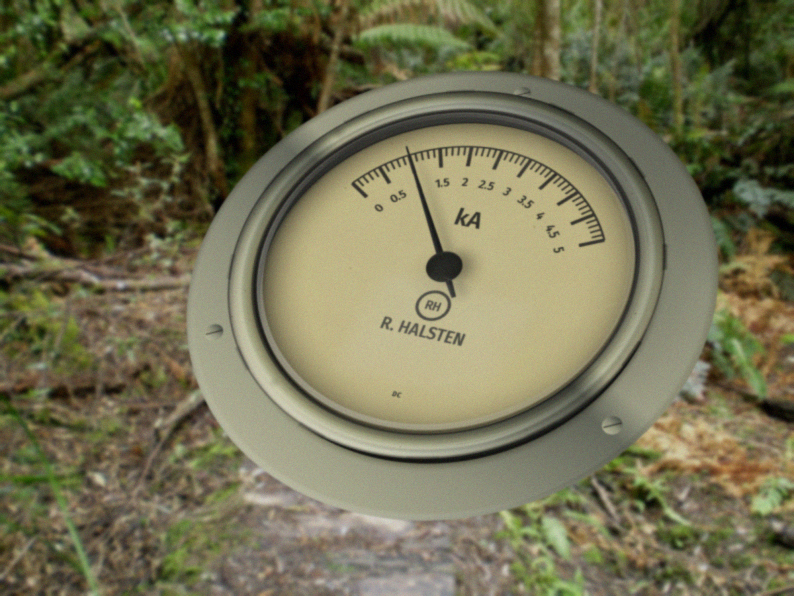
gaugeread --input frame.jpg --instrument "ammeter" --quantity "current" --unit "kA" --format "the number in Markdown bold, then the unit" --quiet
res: **1** kA
